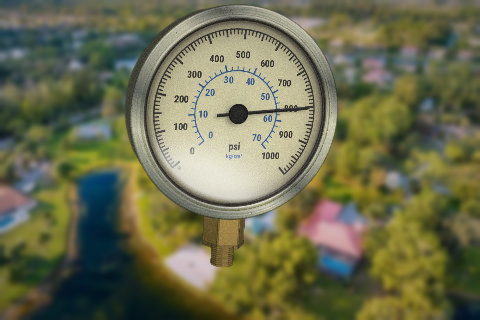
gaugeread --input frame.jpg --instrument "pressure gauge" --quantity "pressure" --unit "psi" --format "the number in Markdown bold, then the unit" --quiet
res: **800** psi
